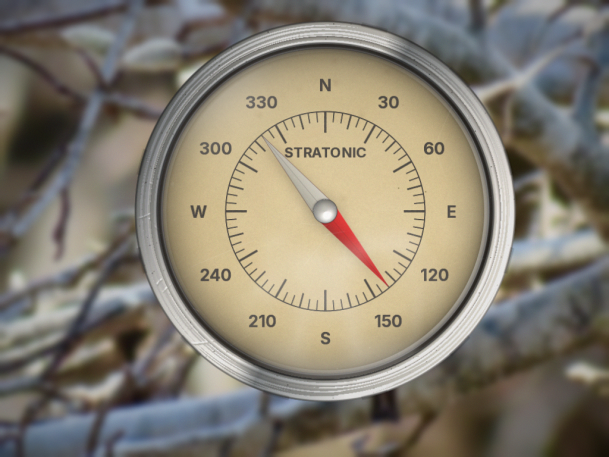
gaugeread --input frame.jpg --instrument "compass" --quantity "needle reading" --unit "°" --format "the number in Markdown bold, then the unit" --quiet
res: **140** °
